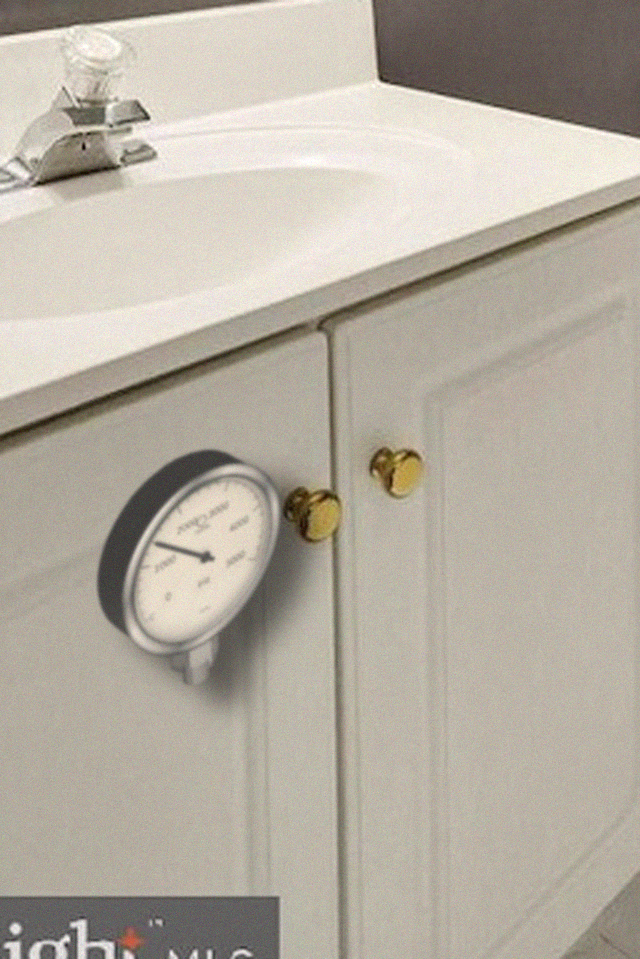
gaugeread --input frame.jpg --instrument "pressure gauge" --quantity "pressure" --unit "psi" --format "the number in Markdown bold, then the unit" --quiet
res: **1400** psi
